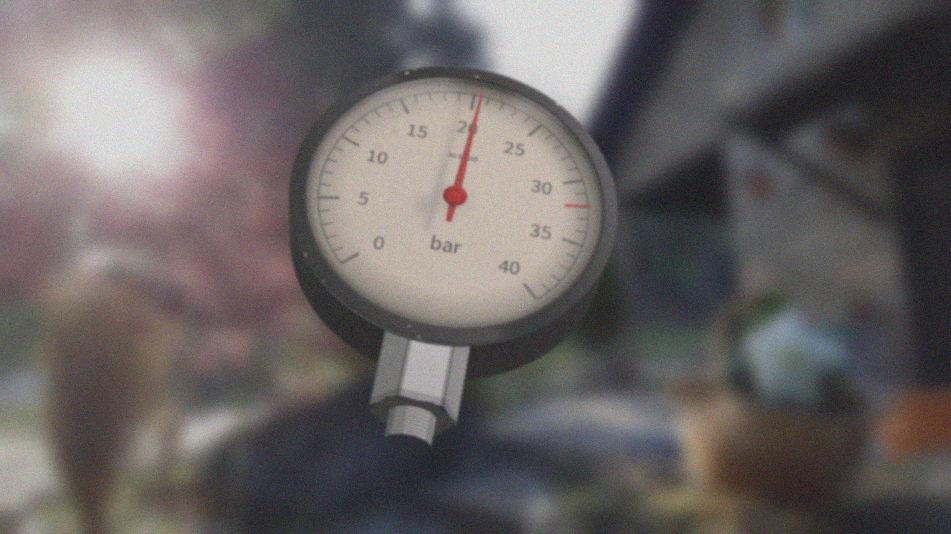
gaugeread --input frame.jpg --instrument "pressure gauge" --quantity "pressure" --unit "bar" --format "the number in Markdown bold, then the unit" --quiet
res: **20.5** bar
